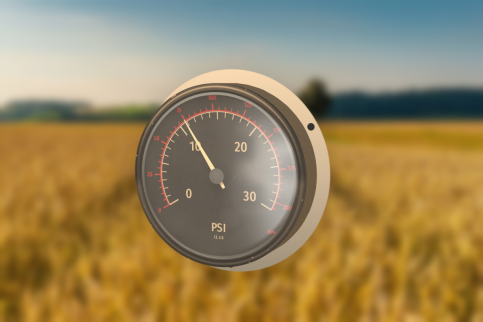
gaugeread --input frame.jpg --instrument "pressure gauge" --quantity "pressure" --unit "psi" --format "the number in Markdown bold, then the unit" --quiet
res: **11** psi
